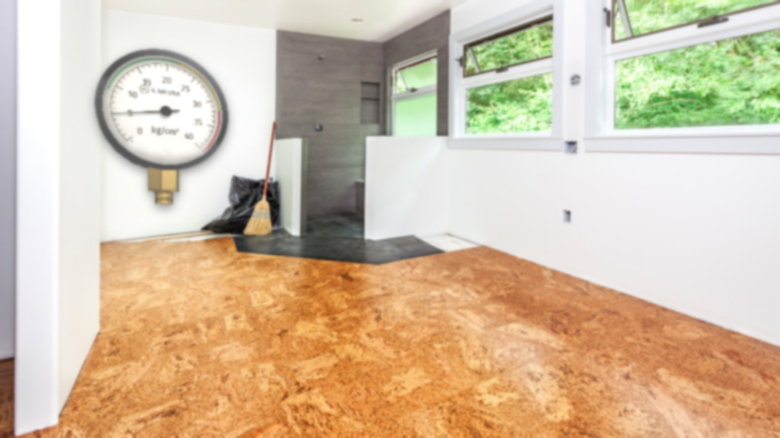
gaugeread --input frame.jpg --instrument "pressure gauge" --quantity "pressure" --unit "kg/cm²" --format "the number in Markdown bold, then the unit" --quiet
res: **5** kg/cm²
